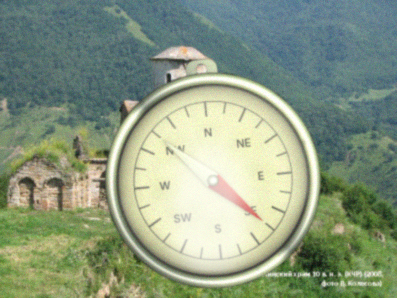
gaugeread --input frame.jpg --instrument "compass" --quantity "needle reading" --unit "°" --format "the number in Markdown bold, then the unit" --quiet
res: **135** °
